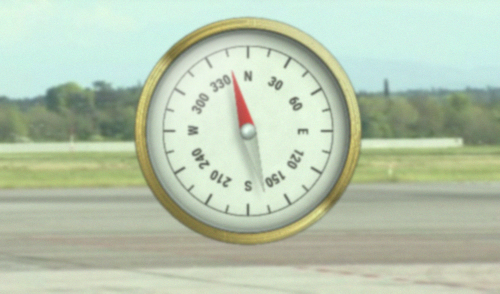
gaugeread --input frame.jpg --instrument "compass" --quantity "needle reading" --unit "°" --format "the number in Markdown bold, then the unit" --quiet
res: **345** °
